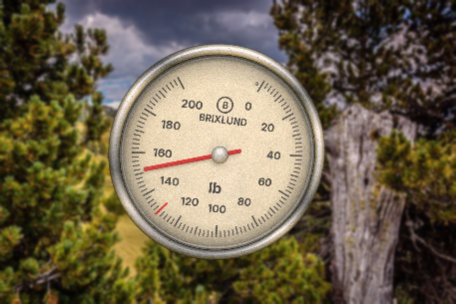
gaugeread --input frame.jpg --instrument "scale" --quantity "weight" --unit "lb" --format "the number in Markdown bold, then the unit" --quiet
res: **152** lb
